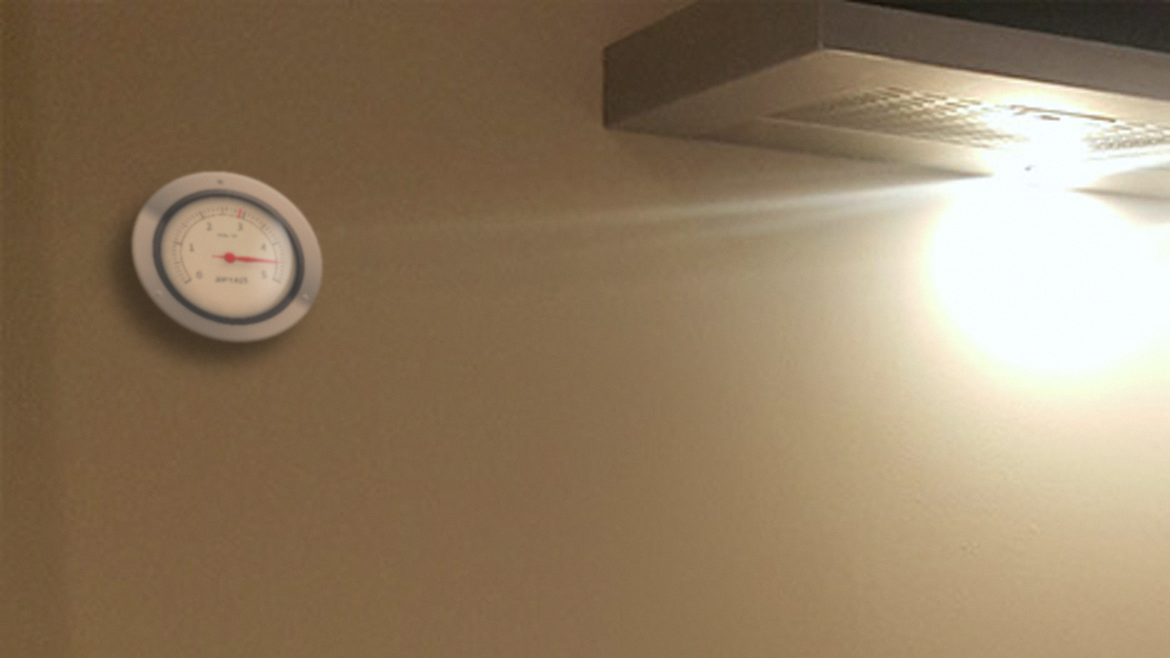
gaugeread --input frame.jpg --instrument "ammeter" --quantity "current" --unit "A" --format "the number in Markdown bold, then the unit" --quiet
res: **4.5** A
